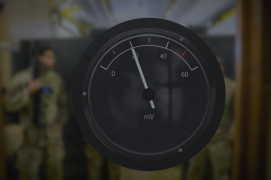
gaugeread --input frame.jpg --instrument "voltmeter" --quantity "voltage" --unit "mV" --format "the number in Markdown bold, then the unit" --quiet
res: **20** mV
